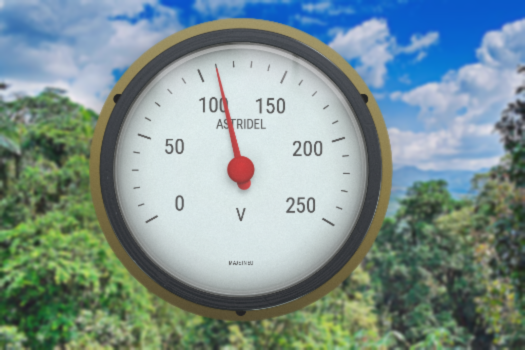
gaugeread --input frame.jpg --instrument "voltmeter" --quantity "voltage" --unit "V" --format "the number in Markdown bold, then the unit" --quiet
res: **110** V
